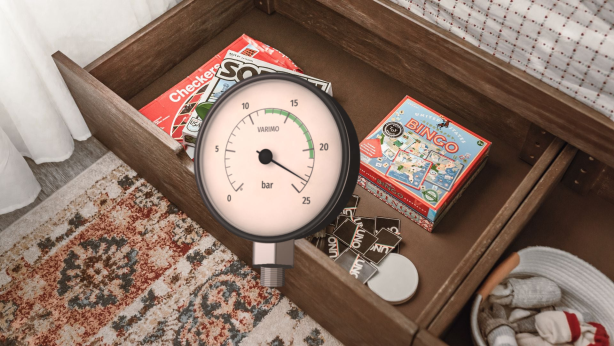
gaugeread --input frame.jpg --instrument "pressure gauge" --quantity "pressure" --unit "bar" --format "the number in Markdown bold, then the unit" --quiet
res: **23.5** bar
